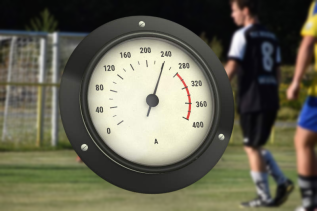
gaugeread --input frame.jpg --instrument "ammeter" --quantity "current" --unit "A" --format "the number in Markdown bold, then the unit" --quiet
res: **240** A
